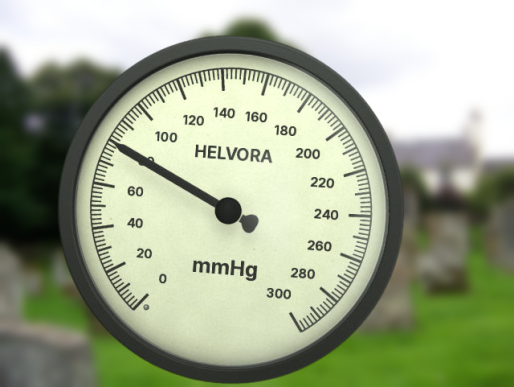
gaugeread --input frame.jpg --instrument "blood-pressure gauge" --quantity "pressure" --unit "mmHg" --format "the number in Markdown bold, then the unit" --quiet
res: **80** mmHg
